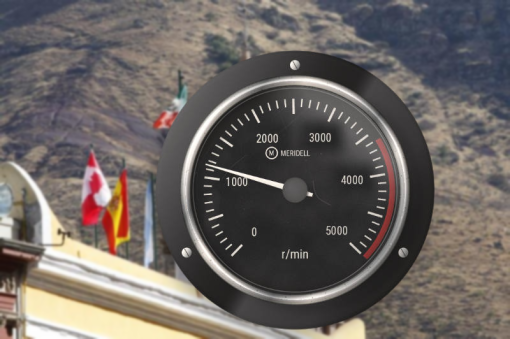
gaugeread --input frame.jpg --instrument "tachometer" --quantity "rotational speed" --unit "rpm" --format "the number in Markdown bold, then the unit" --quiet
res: **1150** rpm
